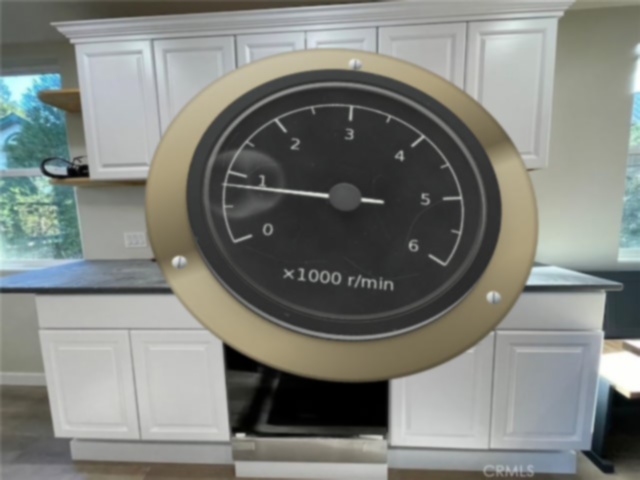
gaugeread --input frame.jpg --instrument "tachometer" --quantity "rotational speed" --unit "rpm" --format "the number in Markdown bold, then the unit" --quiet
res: **750** rpm
